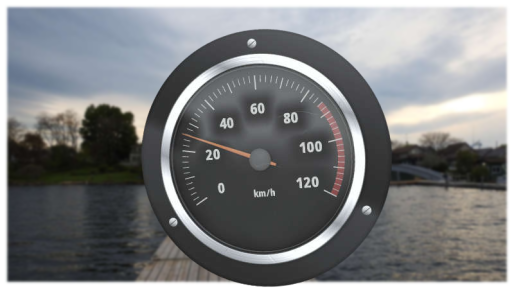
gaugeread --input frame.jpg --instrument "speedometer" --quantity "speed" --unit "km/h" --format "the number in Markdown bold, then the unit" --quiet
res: **26** km/h
